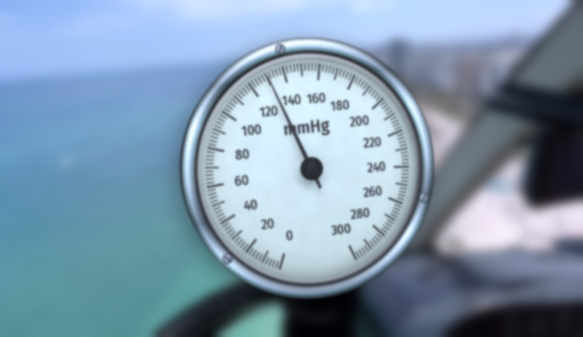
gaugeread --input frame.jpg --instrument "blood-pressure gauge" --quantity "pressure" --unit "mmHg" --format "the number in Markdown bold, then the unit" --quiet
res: **130** mmHg
